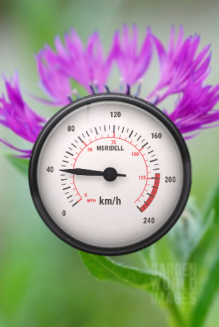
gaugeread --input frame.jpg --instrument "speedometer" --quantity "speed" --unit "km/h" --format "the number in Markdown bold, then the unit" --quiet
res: **40** km/h
